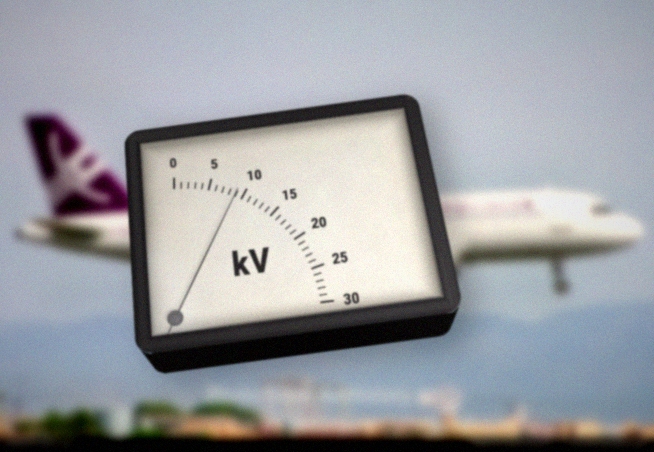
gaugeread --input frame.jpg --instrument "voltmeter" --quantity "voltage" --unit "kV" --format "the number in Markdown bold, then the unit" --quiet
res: **9** kV
